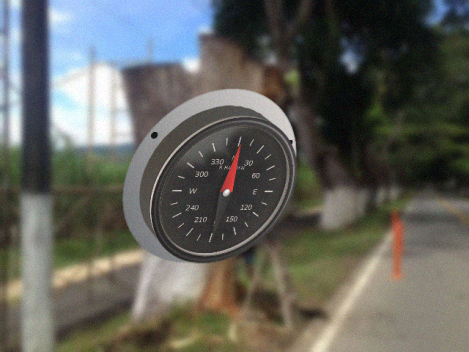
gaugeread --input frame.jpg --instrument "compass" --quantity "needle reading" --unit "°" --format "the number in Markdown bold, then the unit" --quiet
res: **0** °
